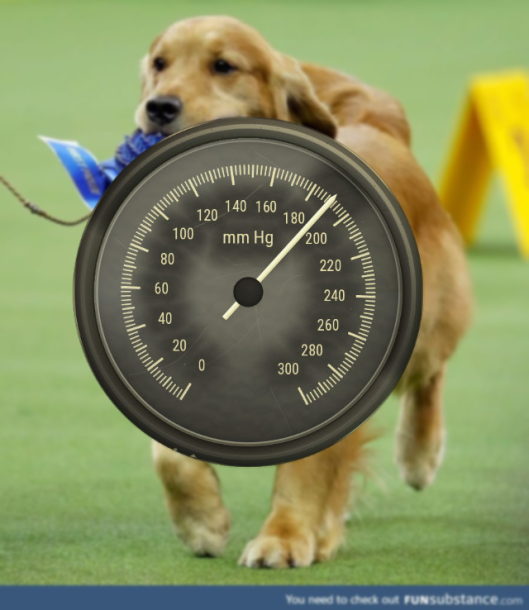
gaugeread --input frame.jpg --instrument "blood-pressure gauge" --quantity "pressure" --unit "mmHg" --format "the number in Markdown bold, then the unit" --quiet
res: **190** mmHg
